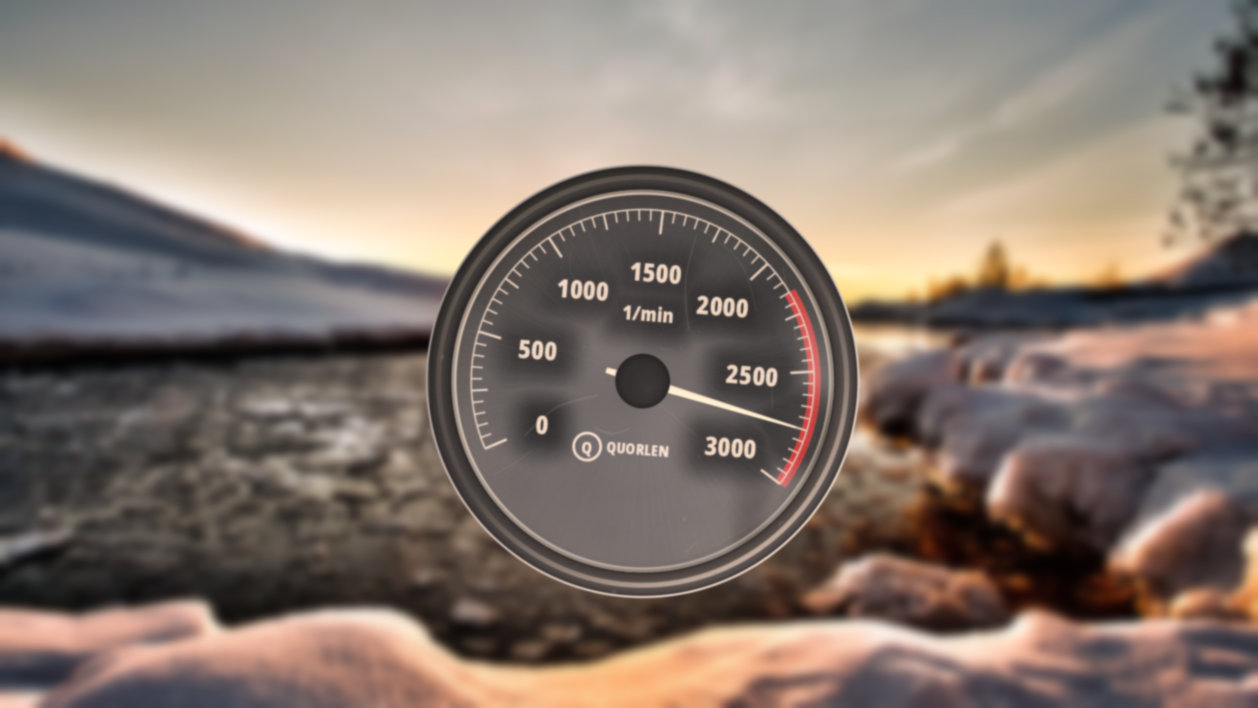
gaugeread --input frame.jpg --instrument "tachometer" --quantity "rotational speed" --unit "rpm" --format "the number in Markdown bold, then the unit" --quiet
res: **2750** rpm
